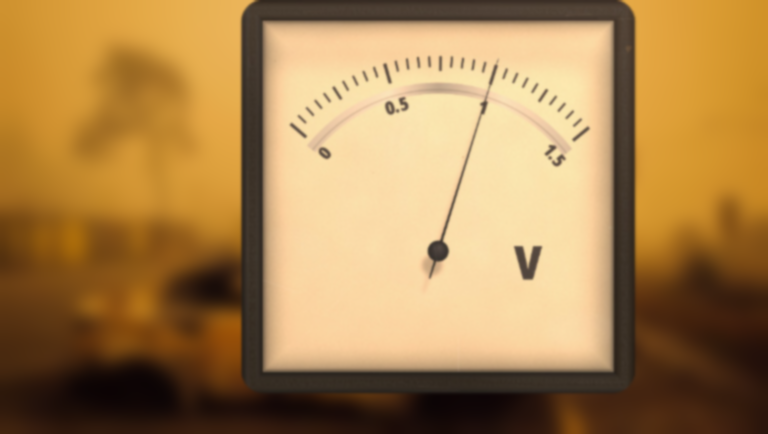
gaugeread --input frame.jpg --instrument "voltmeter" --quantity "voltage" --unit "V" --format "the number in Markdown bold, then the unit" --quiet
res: **1** V
